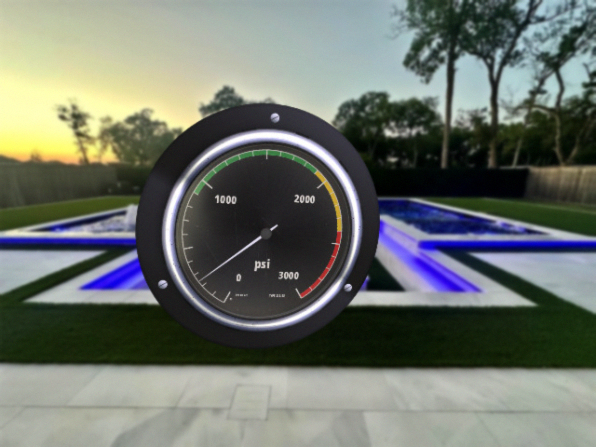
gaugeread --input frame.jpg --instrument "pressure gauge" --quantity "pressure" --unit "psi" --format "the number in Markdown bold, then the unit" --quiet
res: **250** psi
